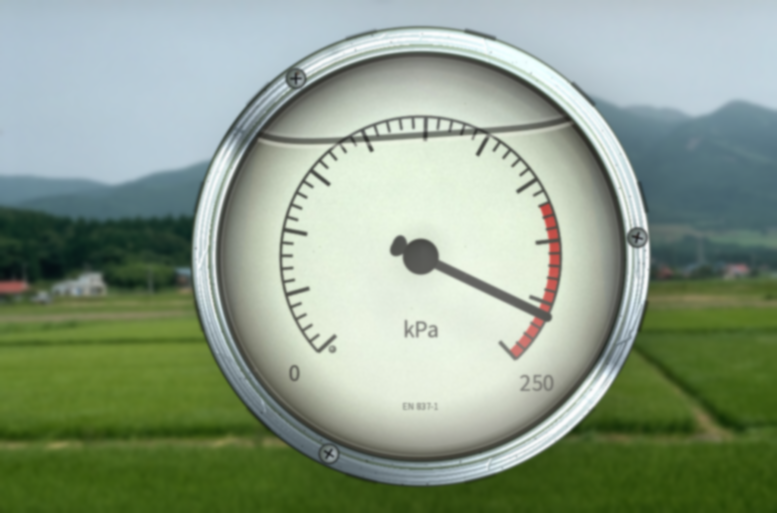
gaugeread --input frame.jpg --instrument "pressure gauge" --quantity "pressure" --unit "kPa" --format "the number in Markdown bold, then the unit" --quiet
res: **230** kPa
